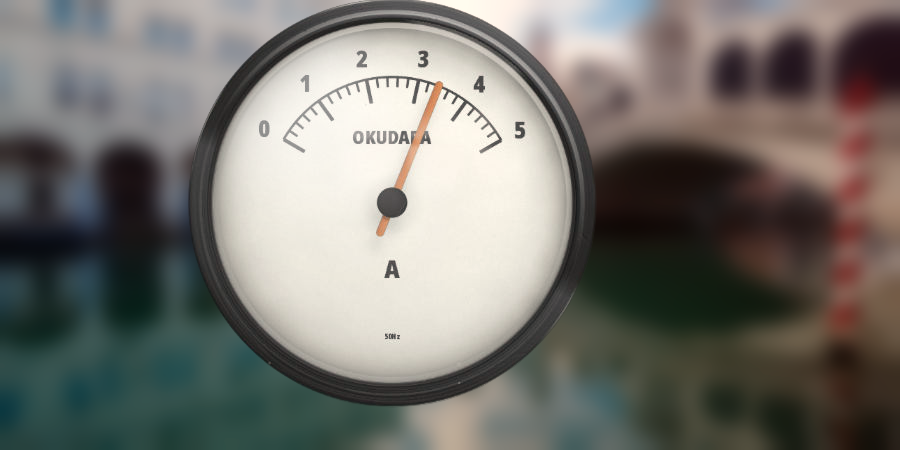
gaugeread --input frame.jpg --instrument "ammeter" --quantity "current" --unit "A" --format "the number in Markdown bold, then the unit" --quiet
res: **3.4** A
